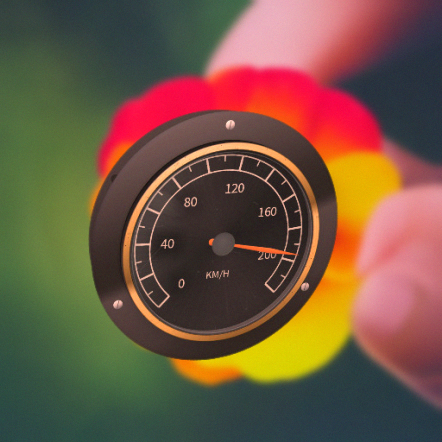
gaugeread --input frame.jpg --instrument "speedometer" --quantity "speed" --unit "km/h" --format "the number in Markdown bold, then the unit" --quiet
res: **195** km/h
